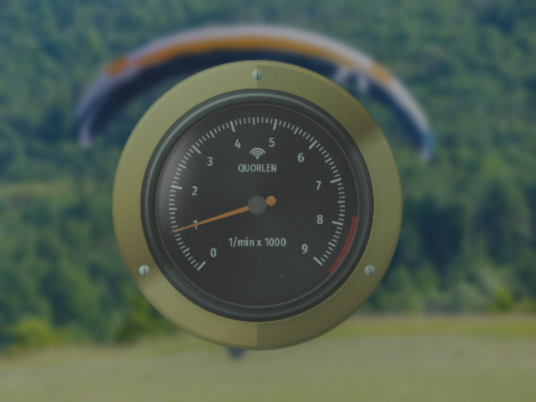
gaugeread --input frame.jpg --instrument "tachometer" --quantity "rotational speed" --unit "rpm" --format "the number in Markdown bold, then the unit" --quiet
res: **1000** rpm
